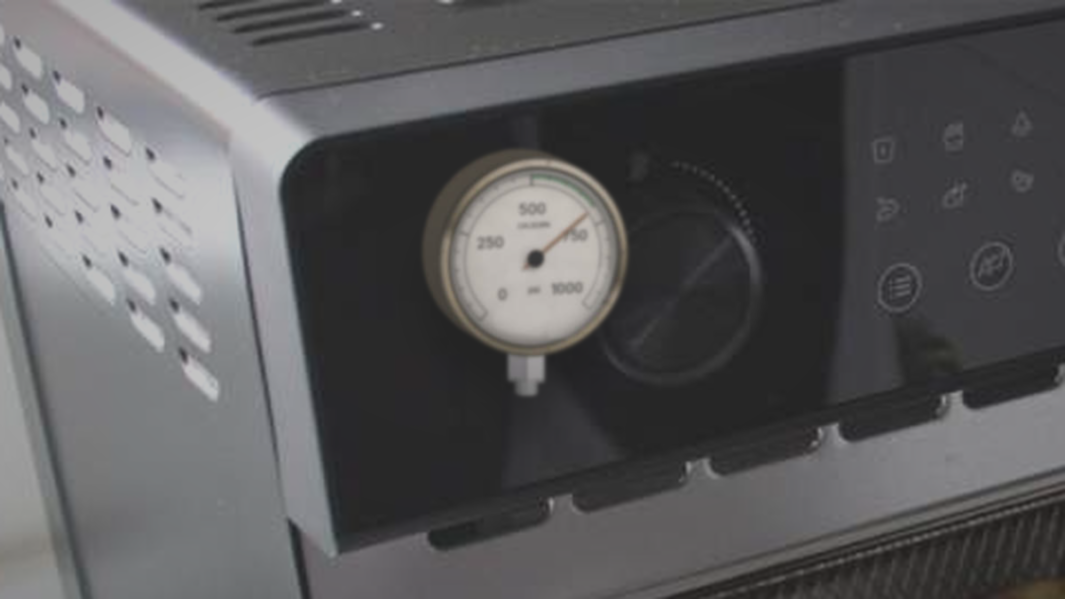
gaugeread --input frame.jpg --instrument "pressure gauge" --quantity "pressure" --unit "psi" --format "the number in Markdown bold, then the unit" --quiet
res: **700** psi
